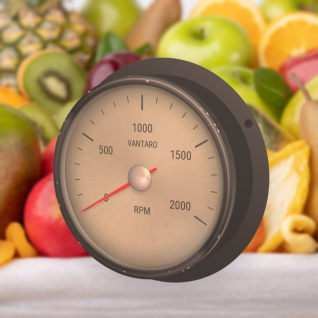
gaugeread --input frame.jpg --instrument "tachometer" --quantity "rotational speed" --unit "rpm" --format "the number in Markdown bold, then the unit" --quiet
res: **0** rpm
